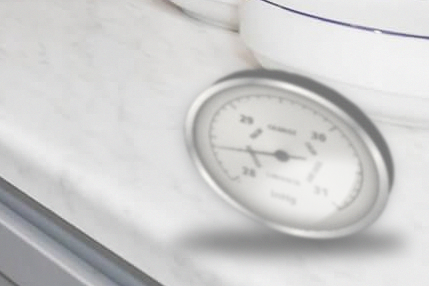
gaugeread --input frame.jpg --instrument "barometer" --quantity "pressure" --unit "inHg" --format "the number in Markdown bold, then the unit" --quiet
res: **28.4** inHg
